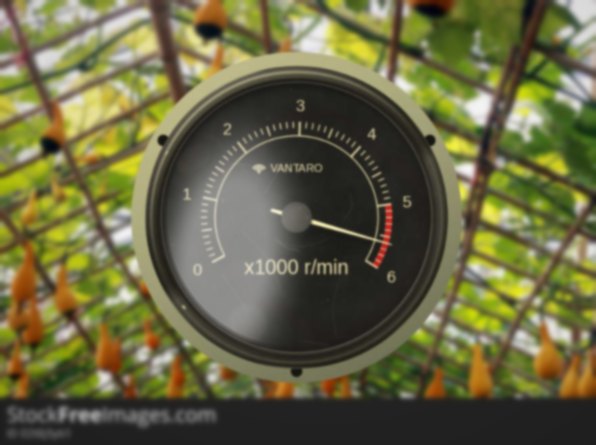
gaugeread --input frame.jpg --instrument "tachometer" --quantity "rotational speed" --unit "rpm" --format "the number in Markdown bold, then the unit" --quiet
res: **5600** rpm
